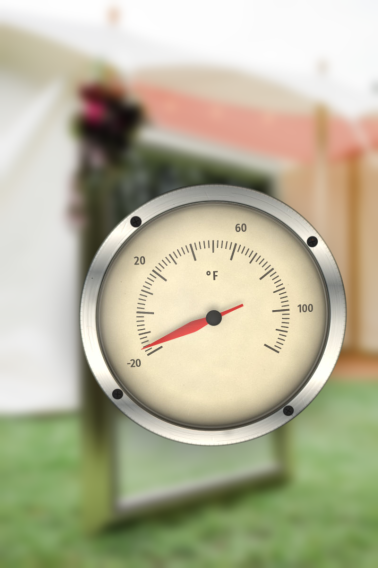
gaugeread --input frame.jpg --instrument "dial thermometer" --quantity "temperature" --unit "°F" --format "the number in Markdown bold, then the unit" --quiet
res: **-16** °F
